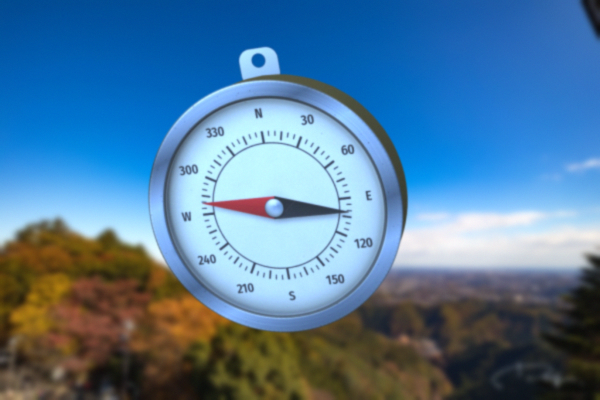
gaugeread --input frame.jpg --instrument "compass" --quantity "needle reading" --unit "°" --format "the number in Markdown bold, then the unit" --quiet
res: **280** °
